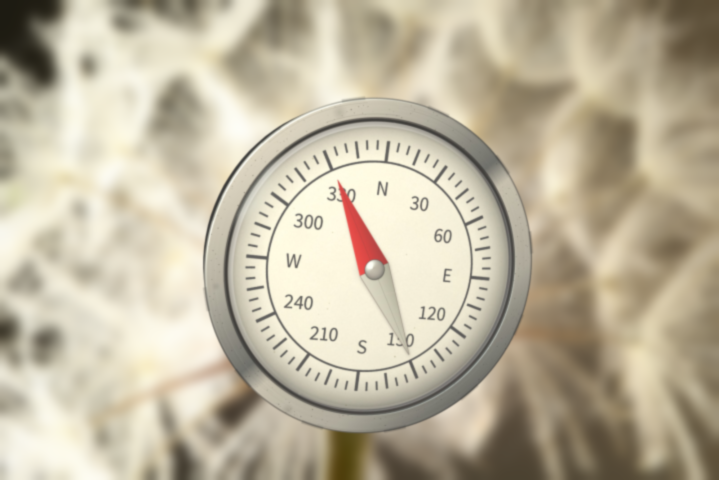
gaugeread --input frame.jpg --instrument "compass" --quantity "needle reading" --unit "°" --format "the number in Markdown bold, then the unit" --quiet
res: **330** °
